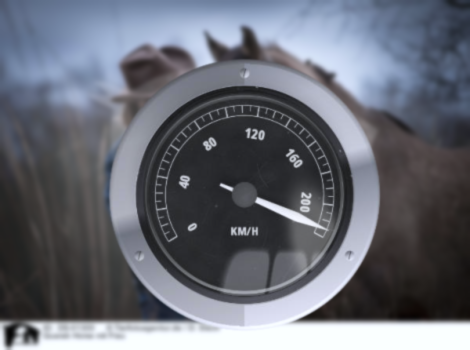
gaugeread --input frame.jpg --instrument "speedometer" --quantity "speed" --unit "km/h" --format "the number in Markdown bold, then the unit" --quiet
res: **215** km/h
